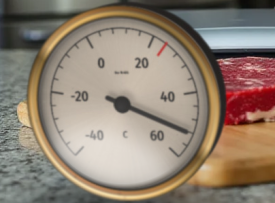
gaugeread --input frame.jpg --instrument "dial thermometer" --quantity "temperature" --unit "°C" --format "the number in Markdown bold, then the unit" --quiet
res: **52** °C
